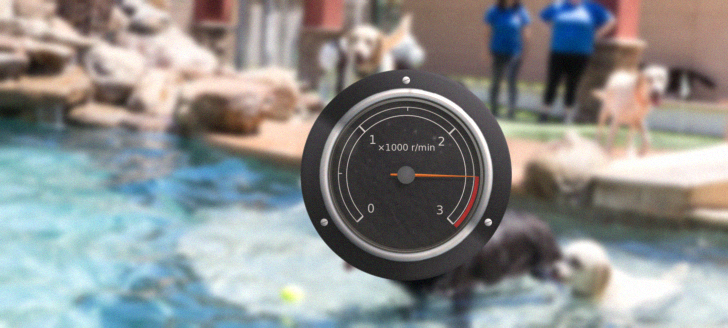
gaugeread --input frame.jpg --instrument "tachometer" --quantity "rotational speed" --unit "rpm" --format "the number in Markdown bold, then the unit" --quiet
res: **2500** rpm
